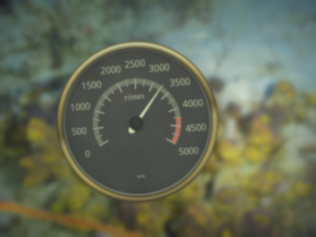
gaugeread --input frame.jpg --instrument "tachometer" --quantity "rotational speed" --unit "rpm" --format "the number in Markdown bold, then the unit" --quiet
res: **3250** rpm
